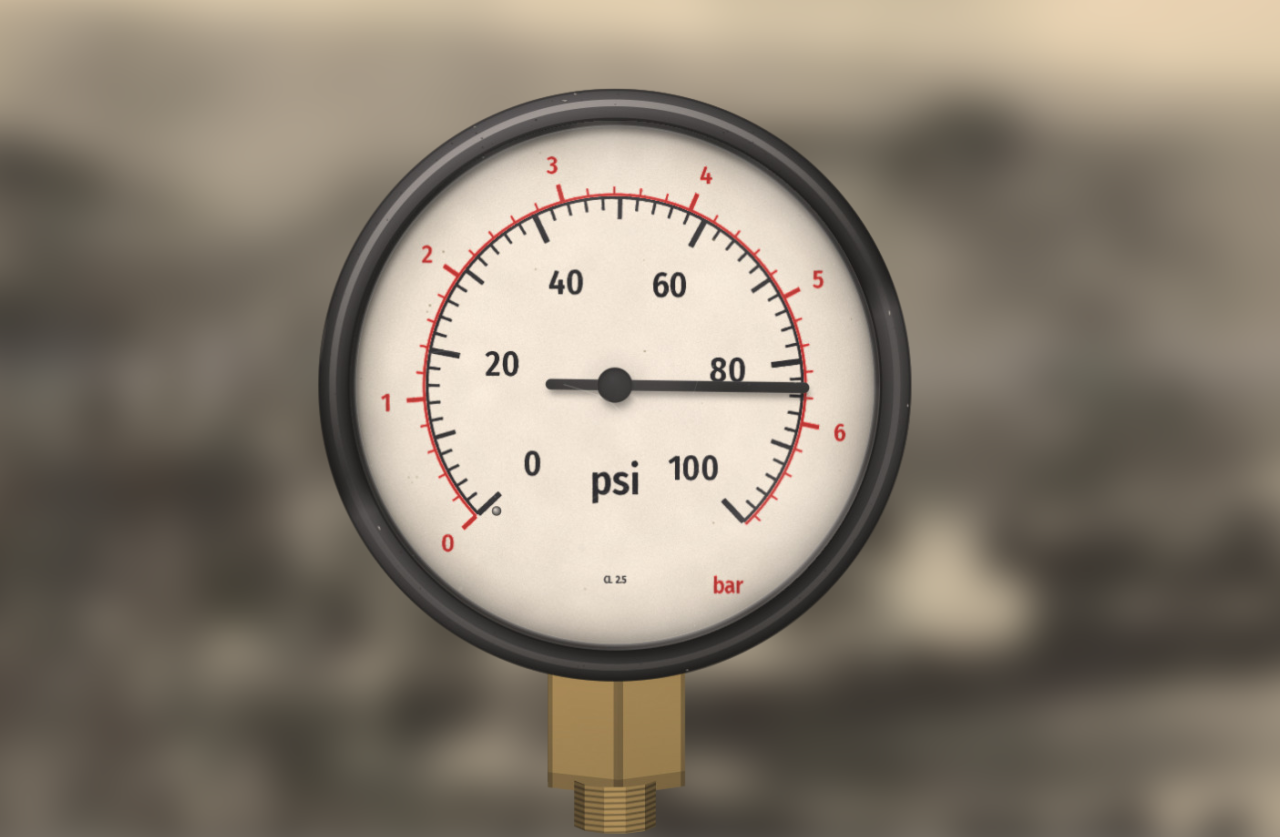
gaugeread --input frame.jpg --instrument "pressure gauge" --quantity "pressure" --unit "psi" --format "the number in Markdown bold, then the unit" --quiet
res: **83** psi
